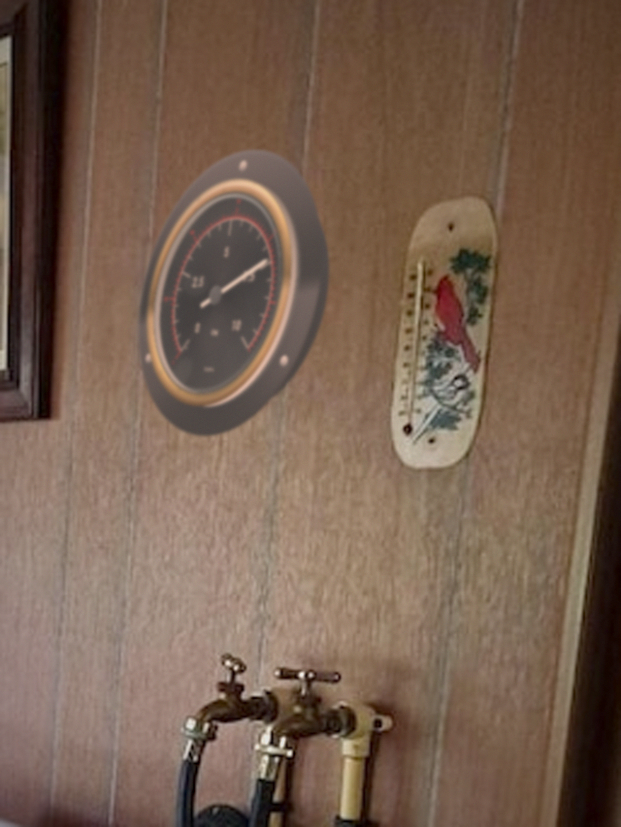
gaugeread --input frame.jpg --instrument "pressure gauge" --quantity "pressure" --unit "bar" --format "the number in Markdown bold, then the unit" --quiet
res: **7.5** bar
